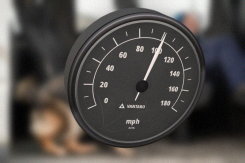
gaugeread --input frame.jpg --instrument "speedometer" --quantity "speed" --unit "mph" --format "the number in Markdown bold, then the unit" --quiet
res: **100** mph
